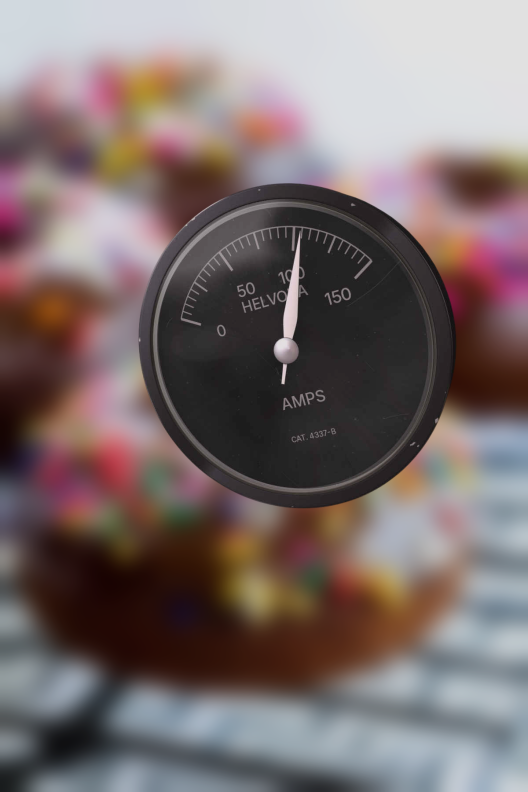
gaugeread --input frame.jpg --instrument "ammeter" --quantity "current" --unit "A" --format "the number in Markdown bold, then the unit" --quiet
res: **105** A
